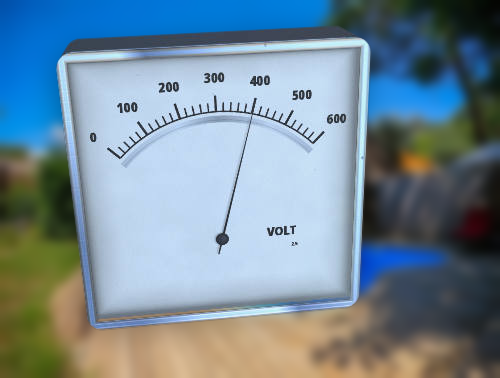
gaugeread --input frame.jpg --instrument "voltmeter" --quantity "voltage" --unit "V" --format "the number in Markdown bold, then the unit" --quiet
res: **400** V
